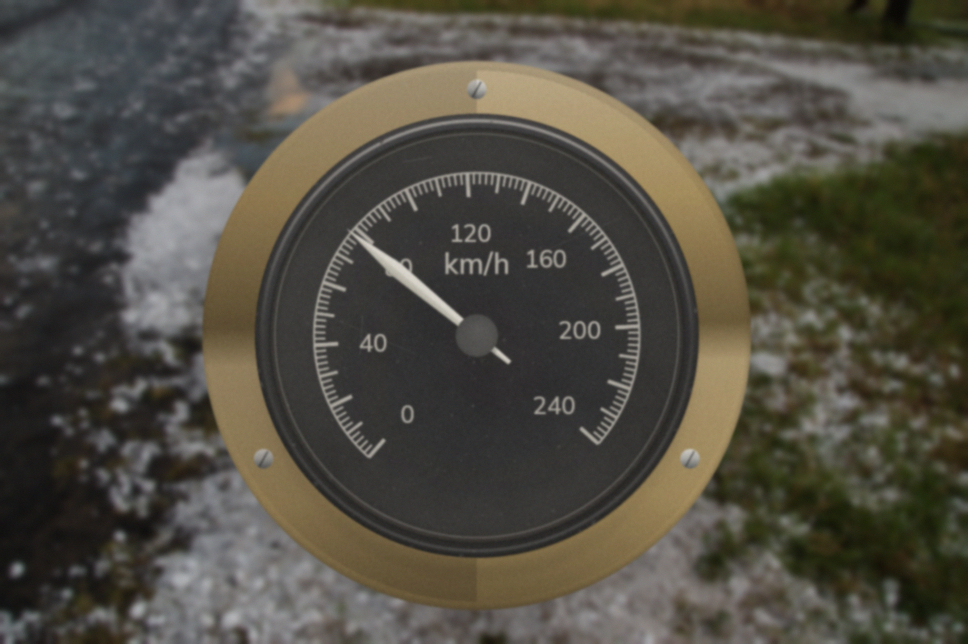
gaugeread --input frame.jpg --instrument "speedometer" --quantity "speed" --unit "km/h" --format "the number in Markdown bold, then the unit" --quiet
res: **78** km/h
